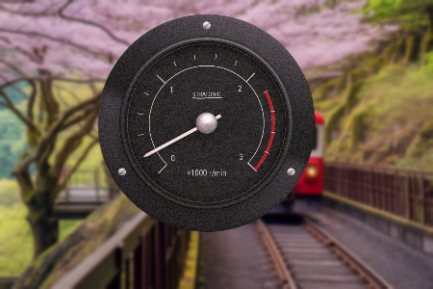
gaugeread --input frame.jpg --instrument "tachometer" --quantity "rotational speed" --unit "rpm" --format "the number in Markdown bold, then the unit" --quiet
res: **200** rpm
